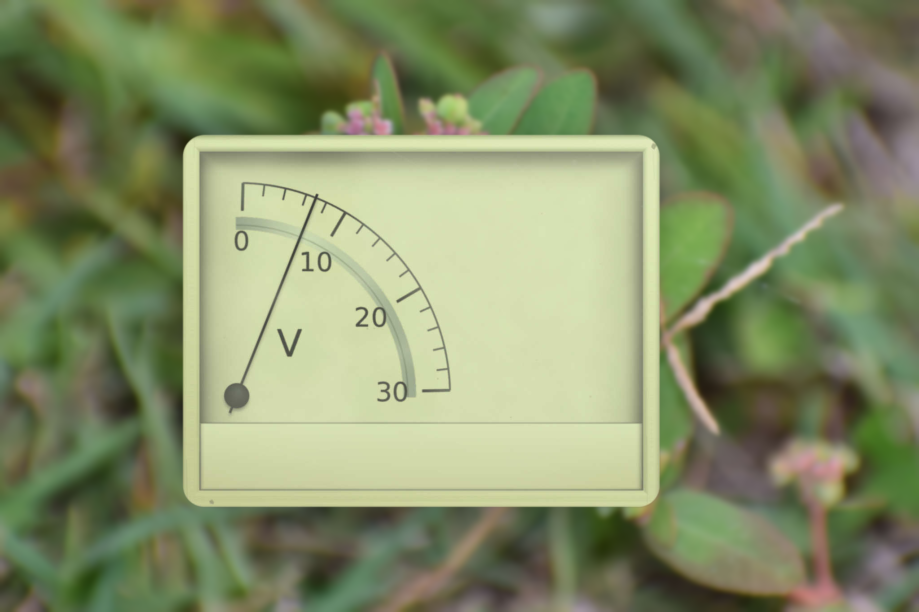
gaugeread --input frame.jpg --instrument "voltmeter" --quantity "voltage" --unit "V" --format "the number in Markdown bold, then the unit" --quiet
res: **7** V
